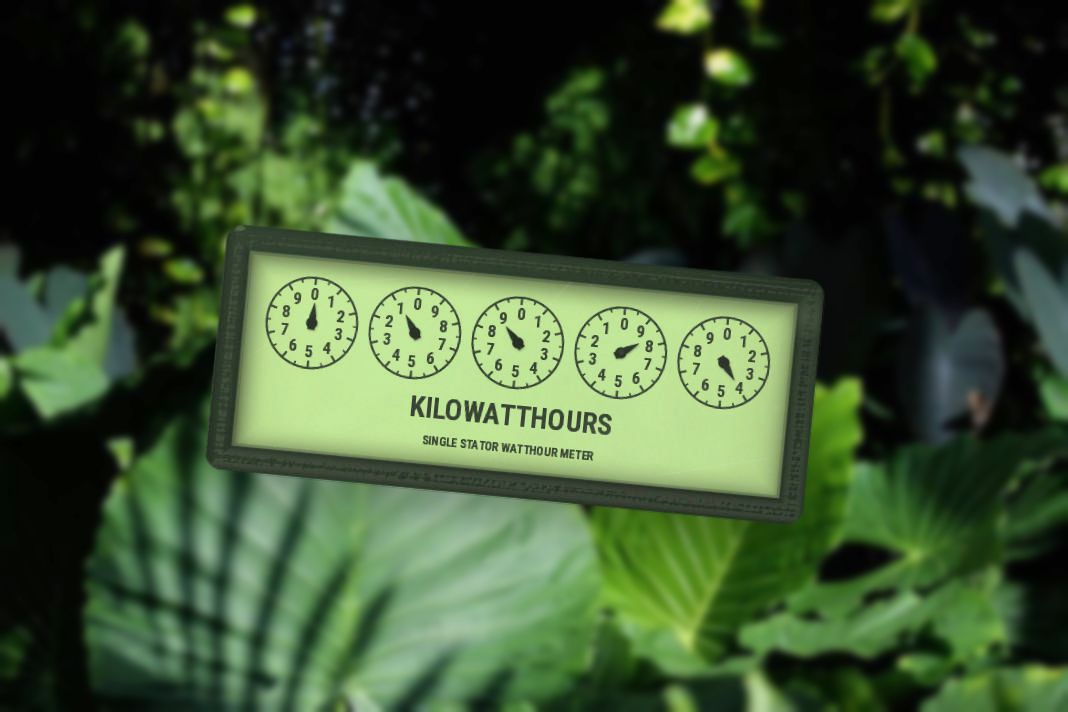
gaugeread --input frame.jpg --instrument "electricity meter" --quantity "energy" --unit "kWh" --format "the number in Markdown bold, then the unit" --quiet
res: **884** kWh
